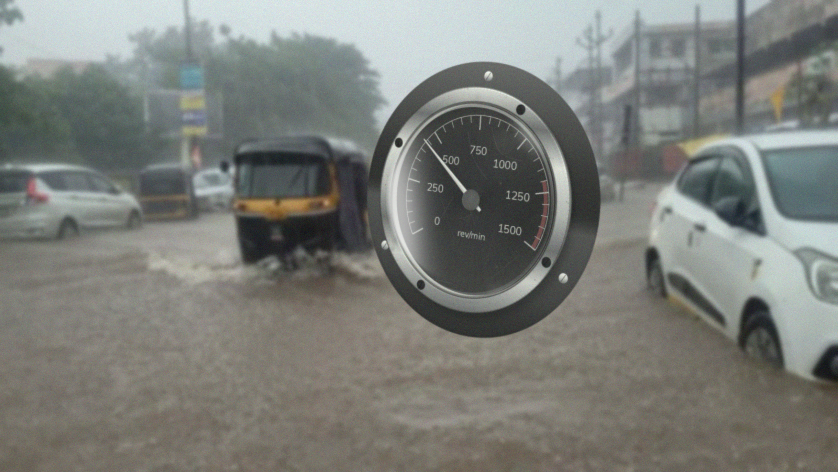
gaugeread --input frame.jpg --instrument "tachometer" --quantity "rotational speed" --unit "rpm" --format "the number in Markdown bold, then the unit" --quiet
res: **450** rpm
